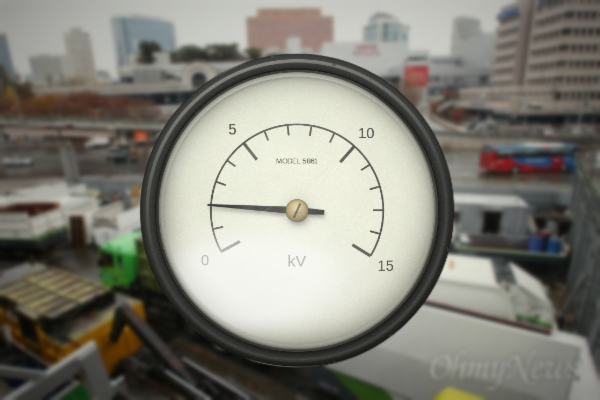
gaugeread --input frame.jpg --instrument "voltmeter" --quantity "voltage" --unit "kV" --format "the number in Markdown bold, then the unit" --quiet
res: **2** kV
